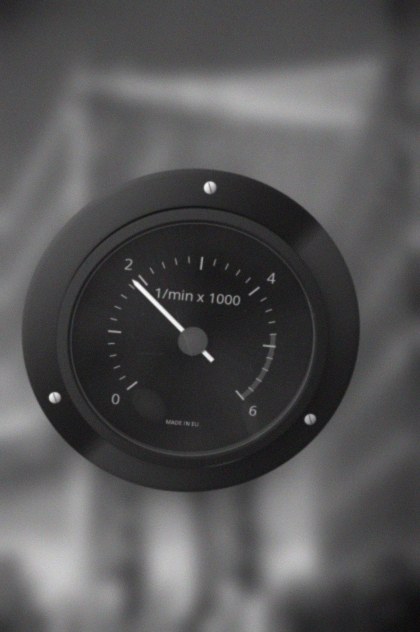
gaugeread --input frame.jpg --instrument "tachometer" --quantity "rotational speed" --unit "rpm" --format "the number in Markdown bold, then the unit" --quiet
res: **1900** rpm
